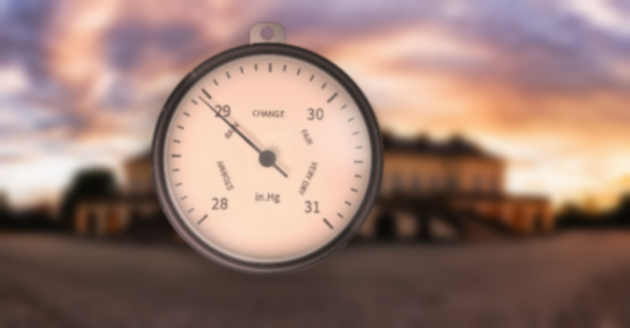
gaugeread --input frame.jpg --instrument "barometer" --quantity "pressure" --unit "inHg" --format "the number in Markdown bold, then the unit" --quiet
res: **28.95** inHg
